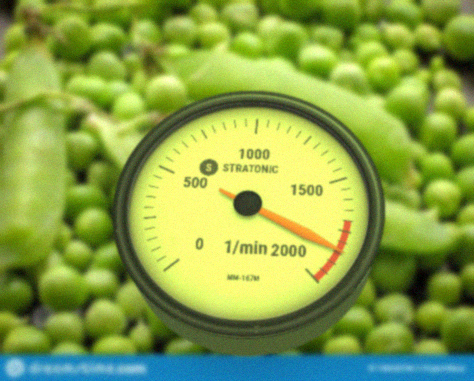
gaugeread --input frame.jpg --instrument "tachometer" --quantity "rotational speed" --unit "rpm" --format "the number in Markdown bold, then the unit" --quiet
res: **1850** rpm
